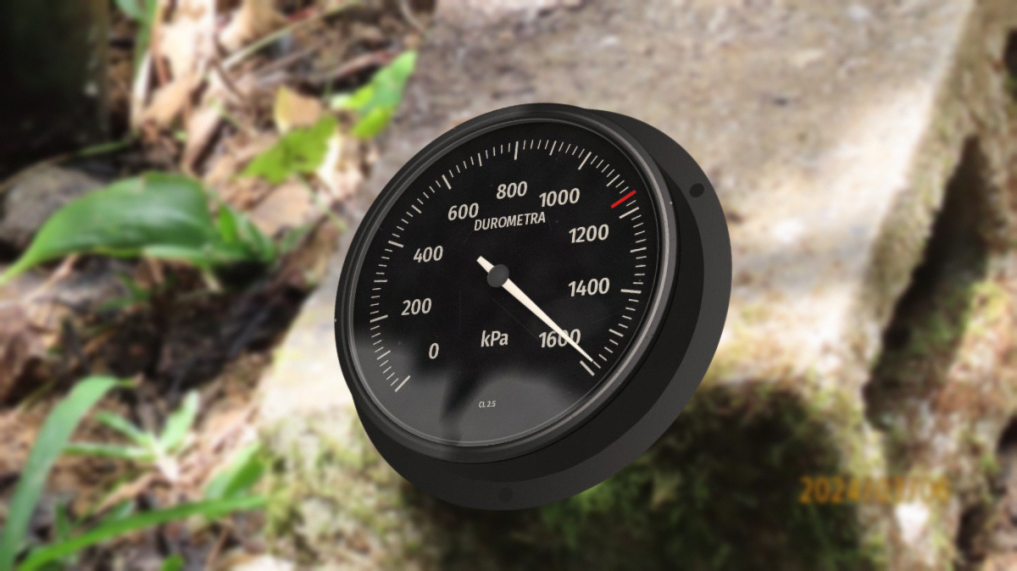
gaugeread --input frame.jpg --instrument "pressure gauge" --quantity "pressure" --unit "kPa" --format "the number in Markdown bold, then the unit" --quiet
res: **1580** kPa
